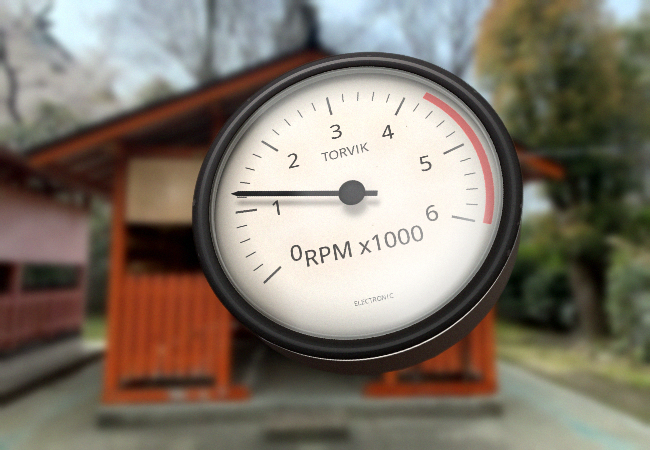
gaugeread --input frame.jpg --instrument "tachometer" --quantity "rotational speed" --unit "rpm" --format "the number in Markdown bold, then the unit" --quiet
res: **1200** rpm
